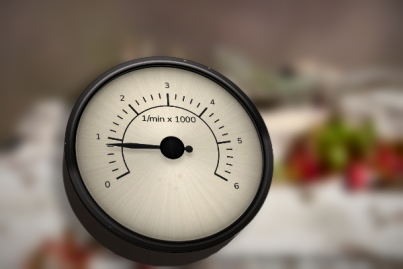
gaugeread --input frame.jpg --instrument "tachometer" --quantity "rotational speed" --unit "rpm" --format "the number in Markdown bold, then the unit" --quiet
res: **800** rpm
